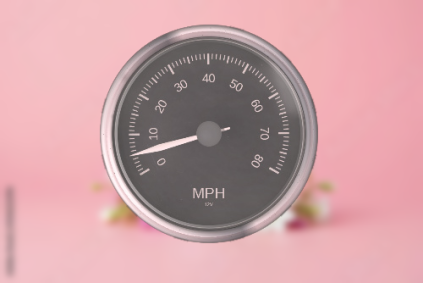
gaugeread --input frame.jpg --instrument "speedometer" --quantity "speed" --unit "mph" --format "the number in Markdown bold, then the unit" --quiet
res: **5** mph
